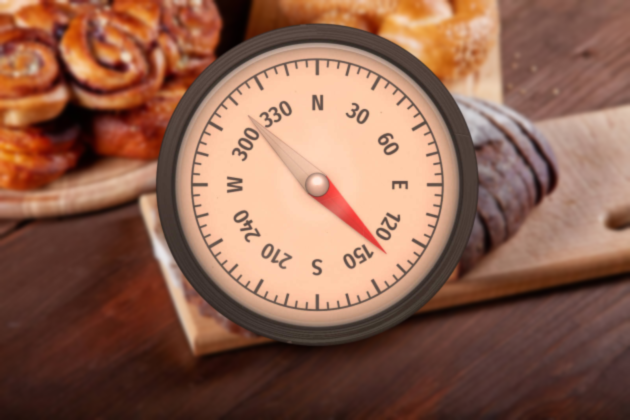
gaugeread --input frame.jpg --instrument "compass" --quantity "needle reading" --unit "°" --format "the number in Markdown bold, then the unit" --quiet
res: **135** °
